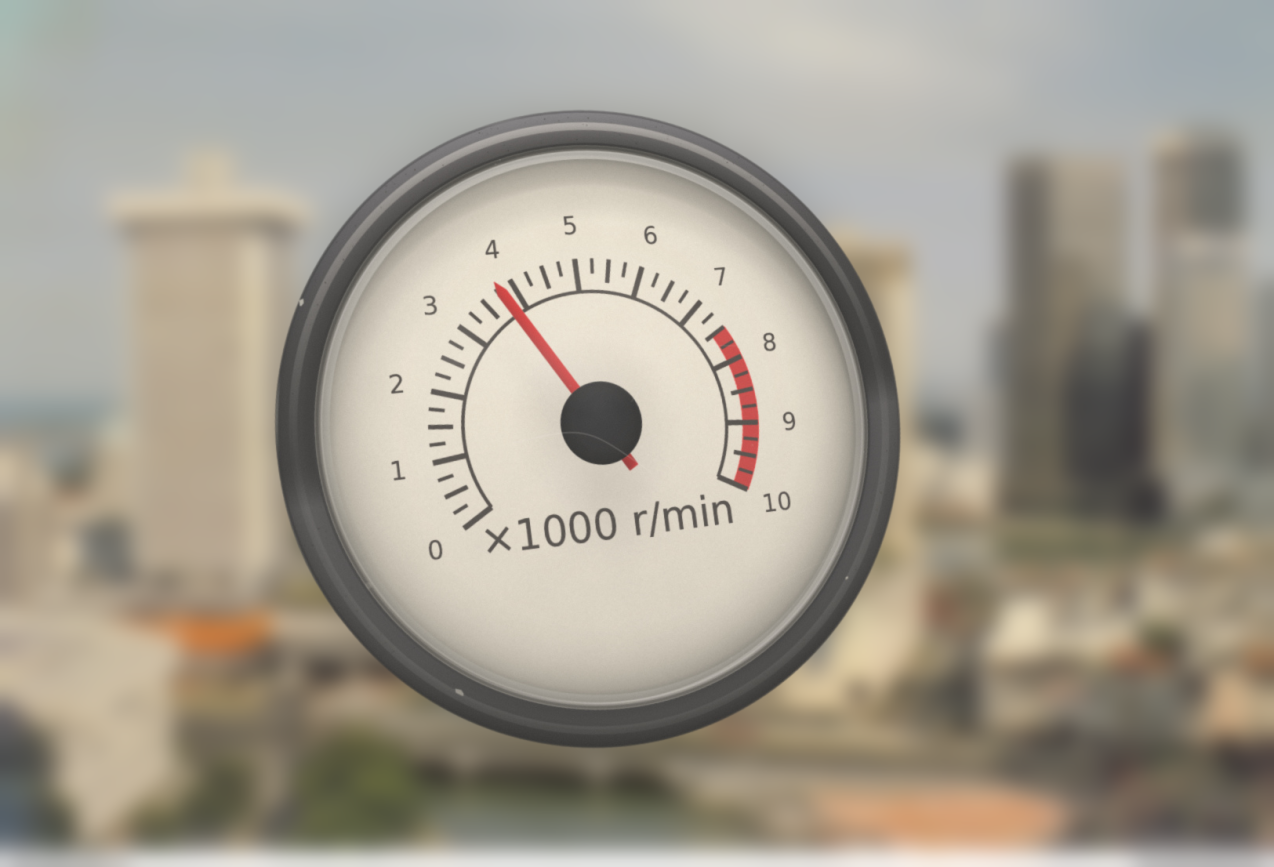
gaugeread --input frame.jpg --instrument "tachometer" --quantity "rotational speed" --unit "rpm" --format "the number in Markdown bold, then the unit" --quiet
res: **3750** rpm
